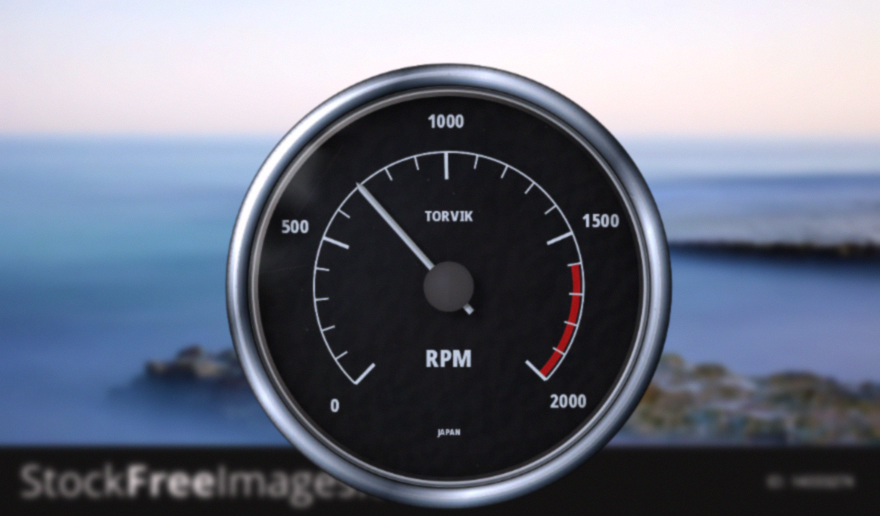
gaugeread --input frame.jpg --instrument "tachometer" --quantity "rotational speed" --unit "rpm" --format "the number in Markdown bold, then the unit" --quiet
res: **700** rpm
